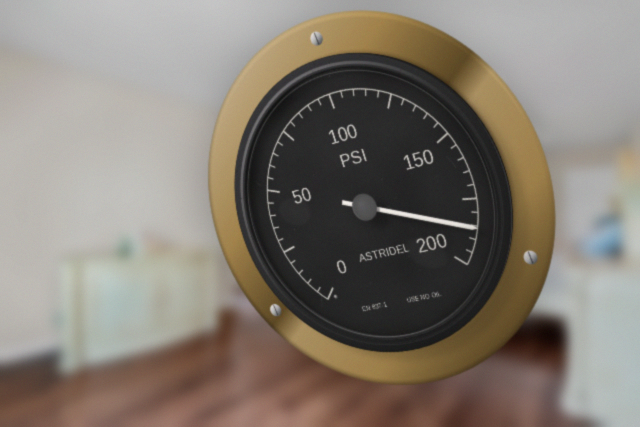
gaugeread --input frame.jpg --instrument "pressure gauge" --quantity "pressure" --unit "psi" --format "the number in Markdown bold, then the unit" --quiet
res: **185** psi
